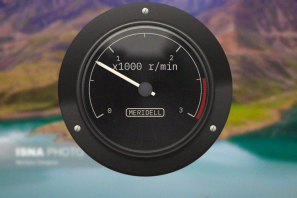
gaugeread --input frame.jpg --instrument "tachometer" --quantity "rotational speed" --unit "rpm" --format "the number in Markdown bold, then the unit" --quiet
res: **750** rpm
